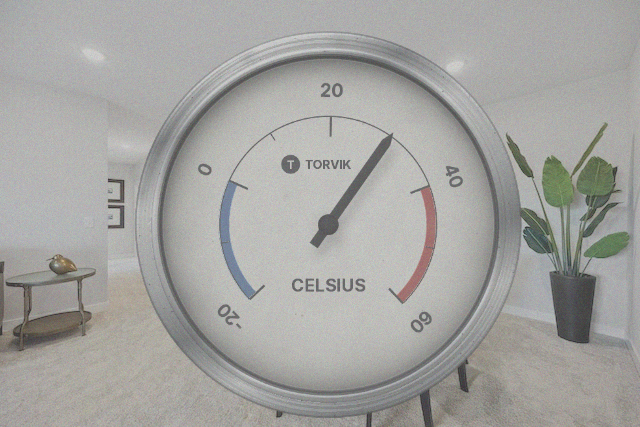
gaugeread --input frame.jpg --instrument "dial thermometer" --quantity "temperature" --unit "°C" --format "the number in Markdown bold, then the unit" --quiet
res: **30** °C
